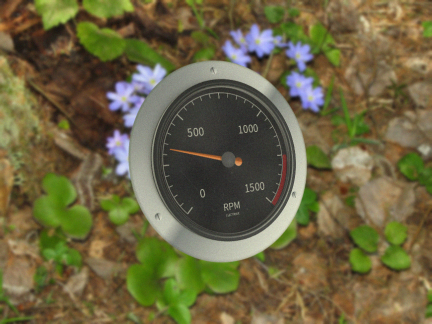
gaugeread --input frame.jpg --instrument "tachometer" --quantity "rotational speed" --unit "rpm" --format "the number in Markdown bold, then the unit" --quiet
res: **325** rpm
